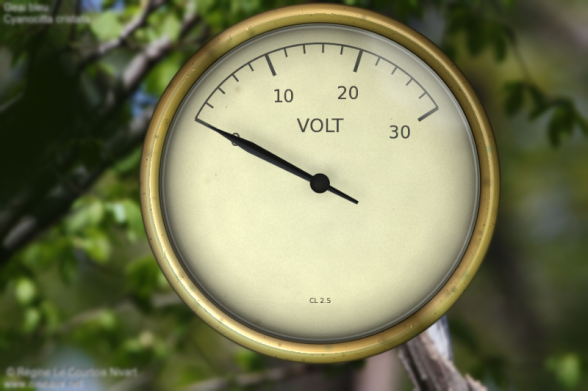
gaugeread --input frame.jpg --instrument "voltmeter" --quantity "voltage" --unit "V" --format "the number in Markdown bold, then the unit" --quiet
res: **0** V
